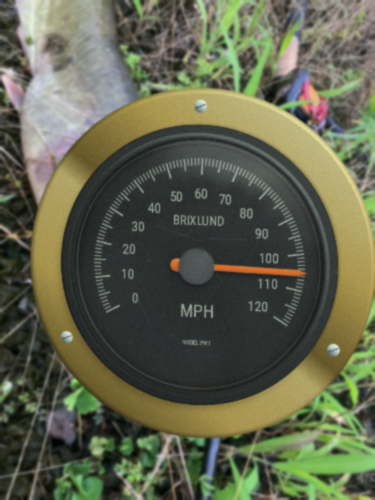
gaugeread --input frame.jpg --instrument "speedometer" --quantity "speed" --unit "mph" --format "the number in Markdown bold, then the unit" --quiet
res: **105** mph
